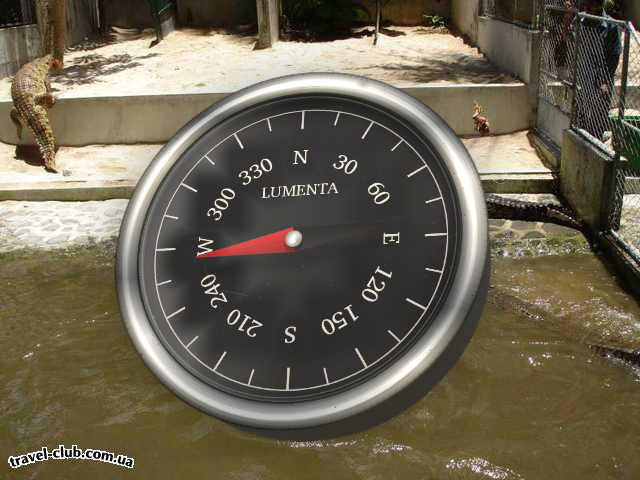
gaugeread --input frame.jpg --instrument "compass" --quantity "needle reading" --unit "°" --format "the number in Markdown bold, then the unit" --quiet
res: **262.5** °
